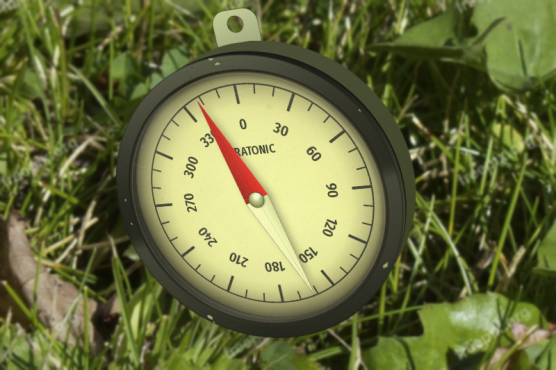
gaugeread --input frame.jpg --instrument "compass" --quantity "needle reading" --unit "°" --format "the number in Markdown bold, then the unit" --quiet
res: **340** °
